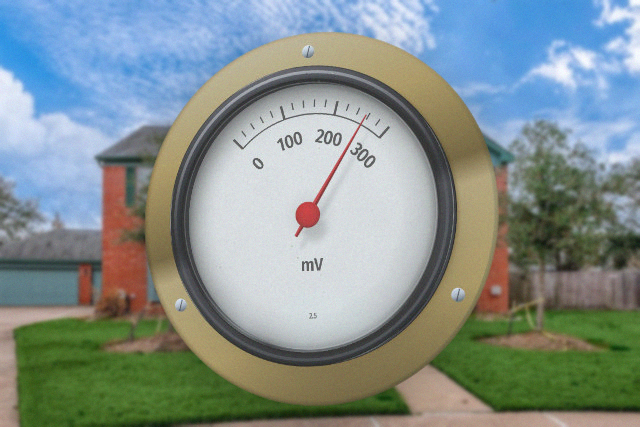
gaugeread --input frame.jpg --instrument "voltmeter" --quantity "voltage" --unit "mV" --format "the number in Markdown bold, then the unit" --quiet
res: **260** mV
